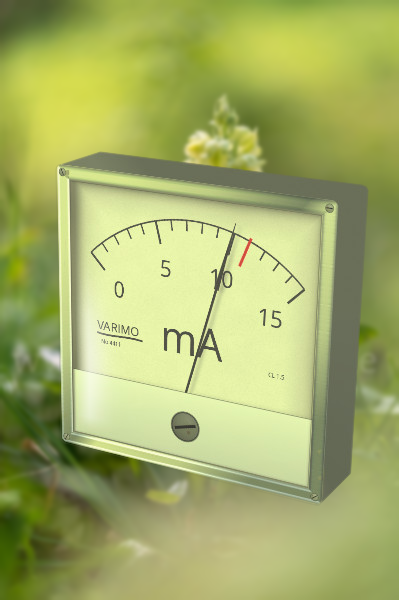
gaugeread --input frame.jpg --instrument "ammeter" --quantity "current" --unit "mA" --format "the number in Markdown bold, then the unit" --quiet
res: **10** mA
